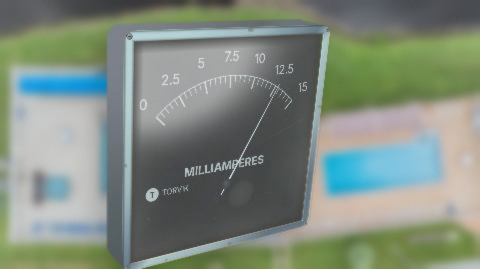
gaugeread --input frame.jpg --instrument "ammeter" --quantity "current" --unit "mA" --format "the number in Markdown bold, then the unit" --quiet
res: **12.5** mA
